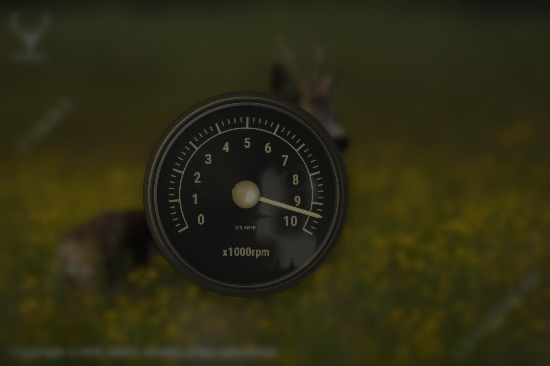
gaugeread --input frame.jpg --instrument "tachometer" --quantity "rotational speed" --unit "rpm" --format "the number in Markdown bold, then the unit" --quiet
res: **9400** rpm
